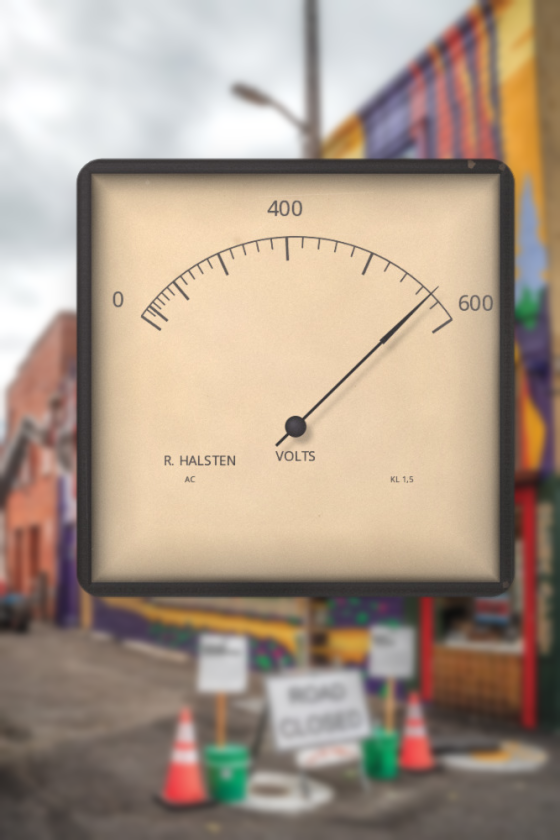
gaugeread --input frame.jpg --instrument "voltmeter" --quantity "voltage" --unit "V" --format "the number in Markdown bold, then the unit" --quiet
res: **570** V
